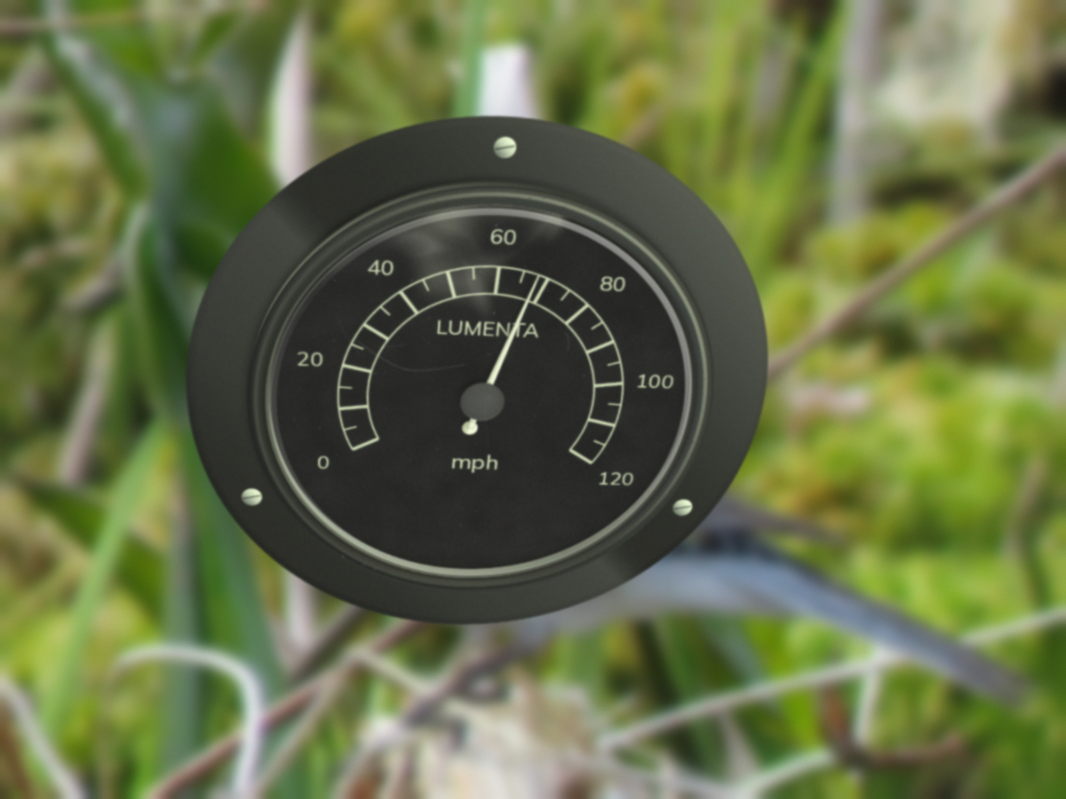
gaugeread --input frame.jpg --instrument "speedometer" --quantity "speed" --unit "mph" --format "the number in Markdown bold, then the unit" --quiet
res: **67.5** mph
